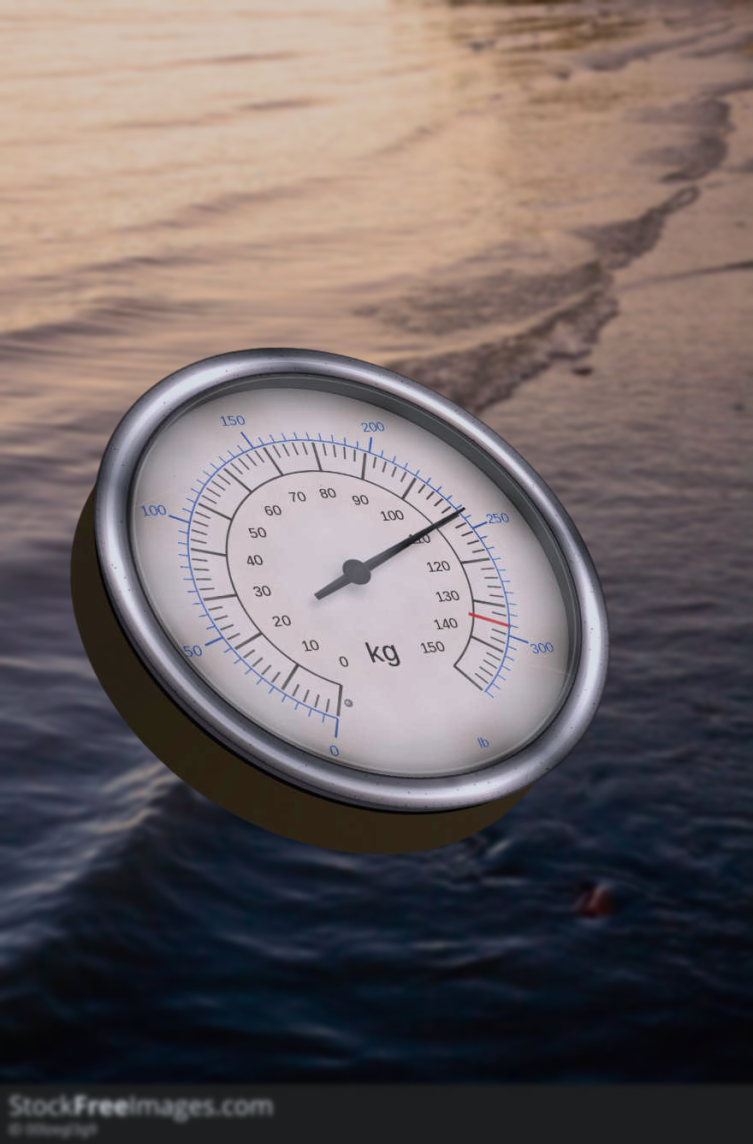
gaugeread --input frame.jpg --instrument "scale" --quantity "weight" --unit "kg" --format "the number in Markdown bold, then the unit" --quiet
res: **110** kg
